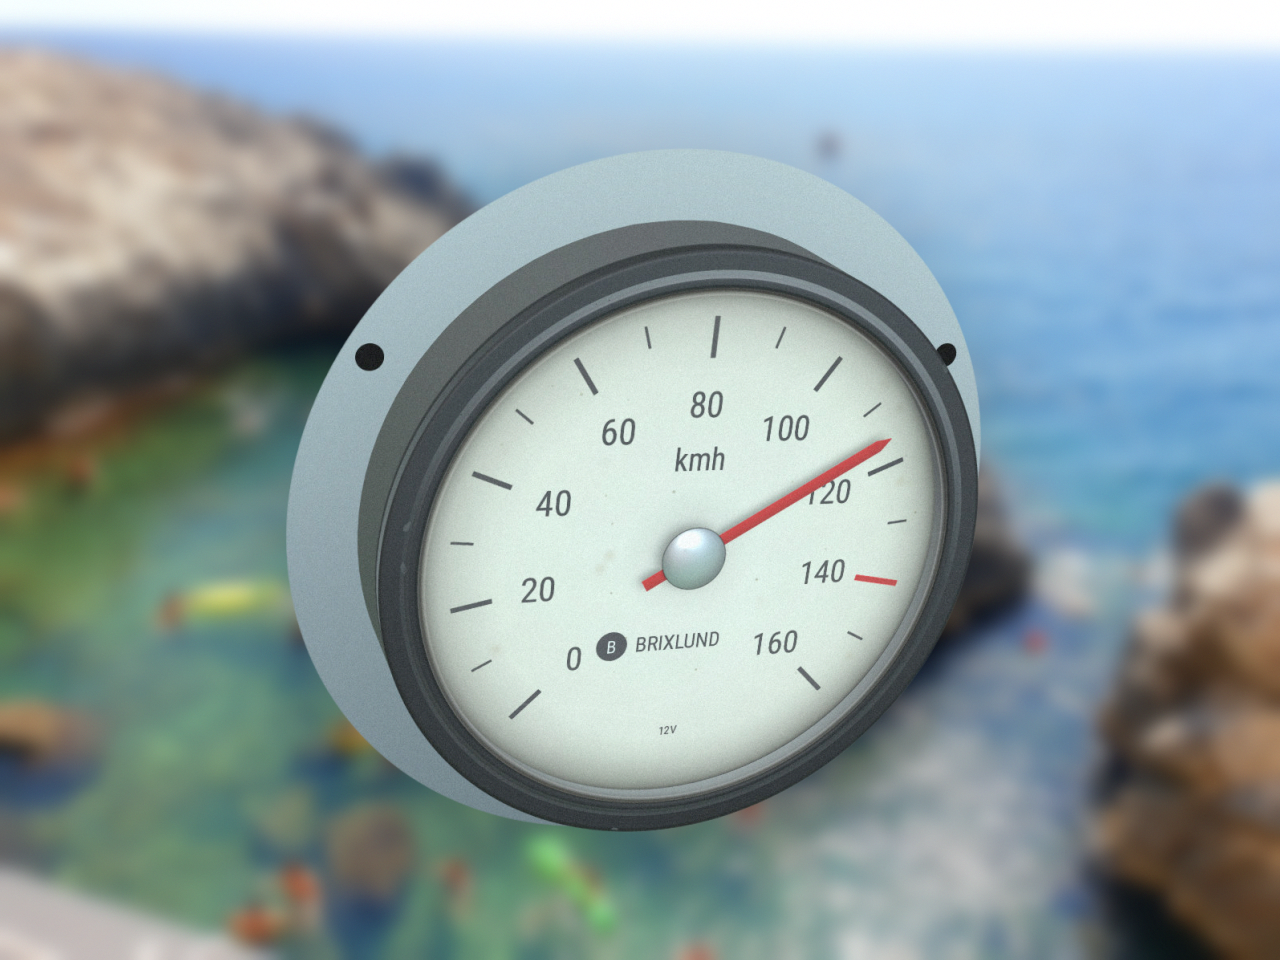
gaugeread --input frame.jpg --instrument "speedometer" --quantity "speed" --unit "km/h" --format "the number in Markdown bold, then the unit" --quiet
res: **115** km/h
